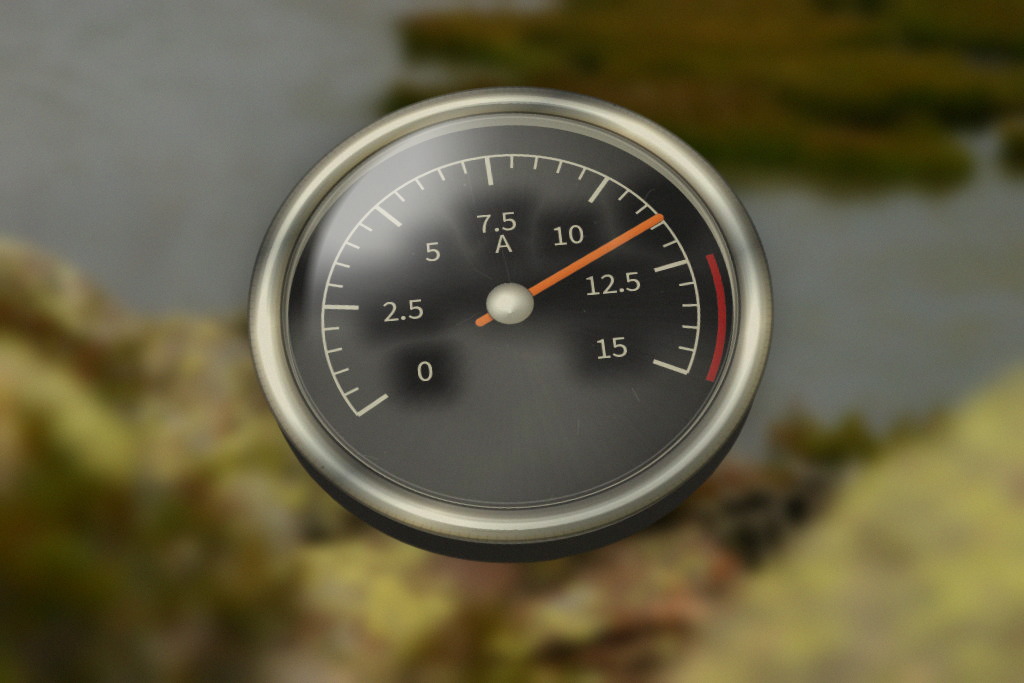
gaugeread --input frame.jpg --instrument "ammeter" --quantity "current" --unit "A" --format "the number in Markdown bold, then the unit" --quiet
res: **11.5** A
